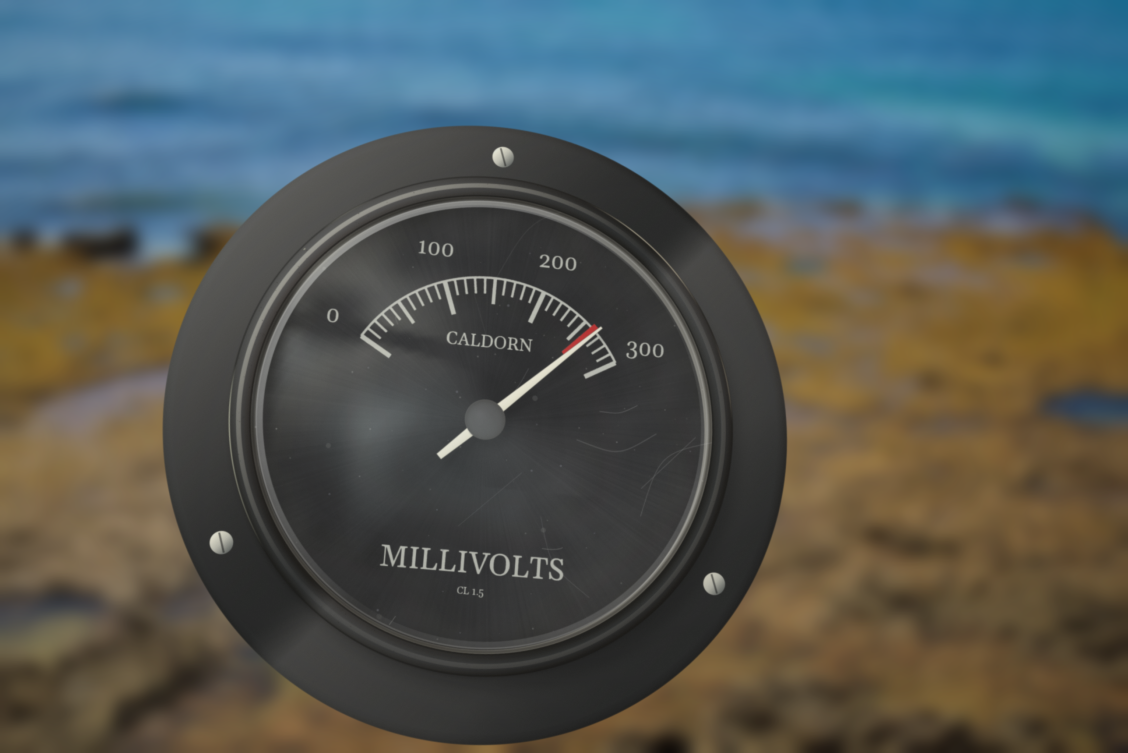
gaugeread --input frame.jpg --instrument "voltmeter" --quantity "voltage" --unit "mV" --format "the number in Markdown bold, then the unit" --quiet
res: **265** mV
